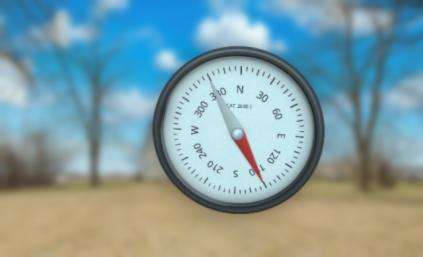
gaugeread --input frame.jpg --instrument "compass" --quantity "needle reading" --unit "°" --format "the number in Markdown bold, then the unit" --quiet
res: **150** °
